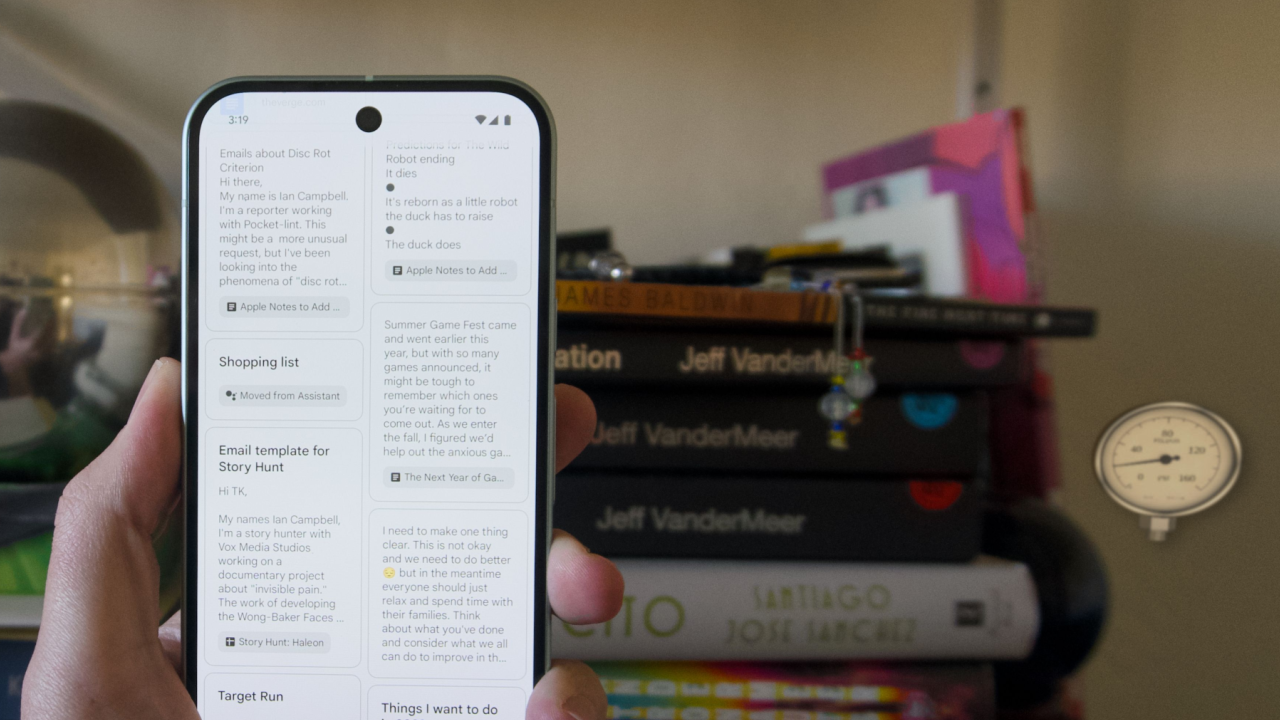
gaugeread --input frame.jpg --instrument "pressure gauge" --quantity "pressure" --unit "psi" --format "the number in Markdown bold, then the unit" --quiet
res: **20** psi
